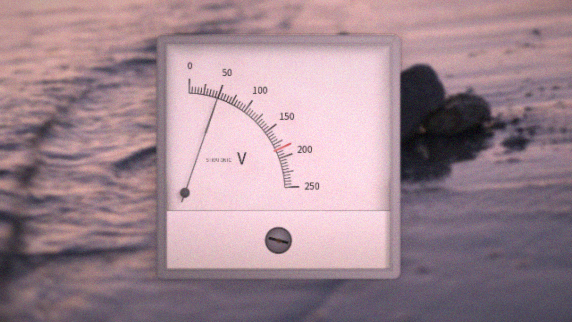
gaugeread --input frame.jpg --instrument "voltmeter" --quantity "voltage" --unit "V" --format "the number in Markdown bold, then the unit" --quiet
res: **50** V
